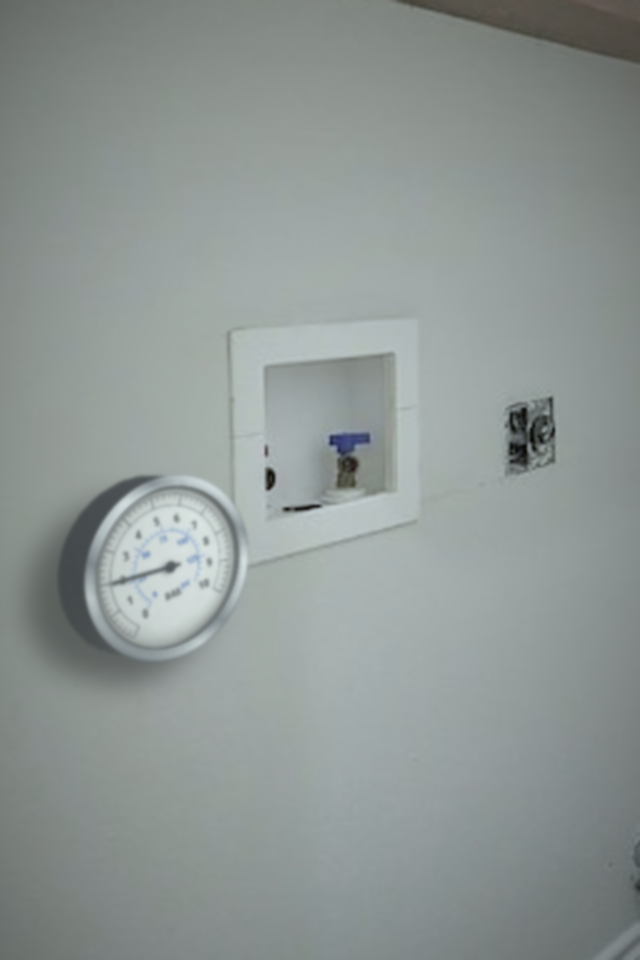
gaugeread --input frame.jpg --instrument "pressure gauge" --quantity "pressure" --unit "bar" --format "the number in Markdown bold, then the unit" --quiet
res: **2** bar
